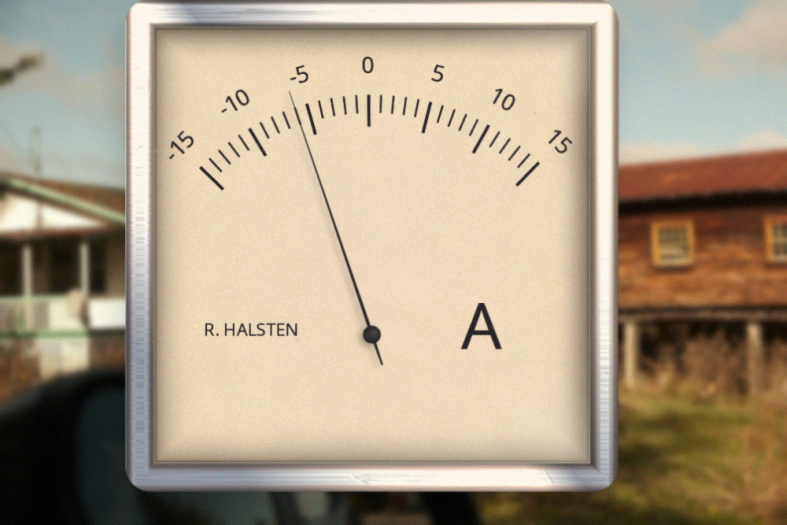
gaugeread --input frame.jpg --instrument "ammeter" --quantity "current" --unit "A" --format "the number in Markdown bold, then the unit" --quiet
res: **-6** A
